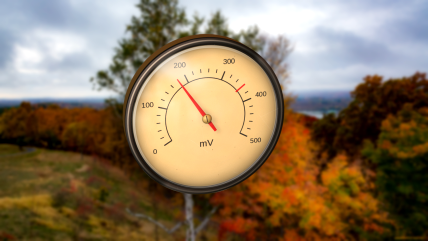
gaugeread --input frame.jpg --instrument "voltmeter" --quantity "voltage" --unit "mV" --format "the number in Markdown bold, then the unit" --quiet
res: **180** mV
